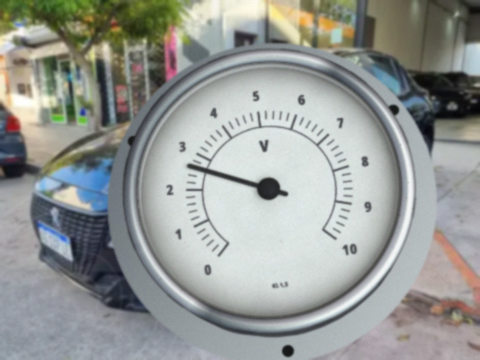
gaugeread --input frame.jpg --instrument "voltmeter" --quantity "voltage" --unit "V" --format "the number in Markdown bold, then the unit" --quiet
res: **2.6** V
